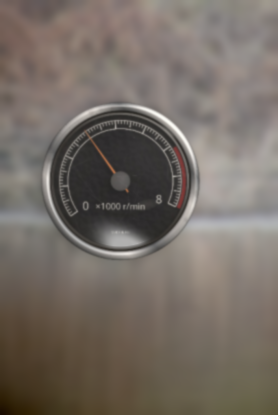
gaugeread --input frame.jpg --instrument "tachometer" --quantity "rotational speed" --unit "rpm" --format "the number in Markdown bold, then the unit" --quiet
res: **3000** rpm
